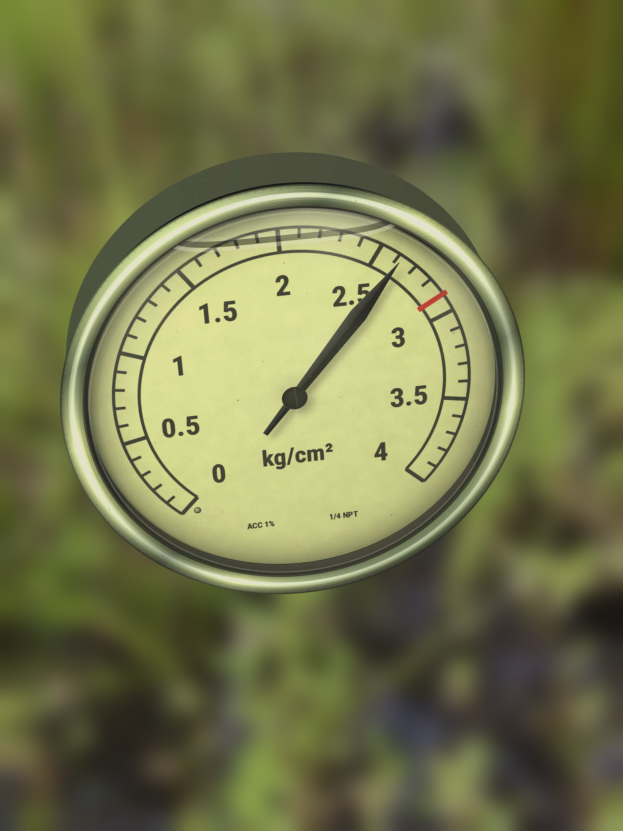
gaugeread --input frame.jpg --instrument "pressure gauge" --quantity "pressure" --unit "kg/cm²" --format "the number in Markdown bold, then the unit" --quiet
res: **2.6** kg/cm²
